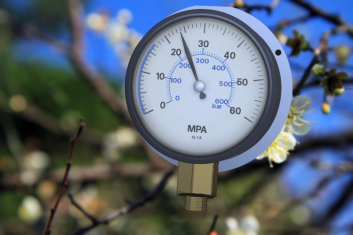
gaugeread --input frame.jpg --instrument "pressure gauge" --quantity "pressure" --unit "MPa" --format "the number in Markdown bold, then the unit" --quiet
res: **24** MPa
